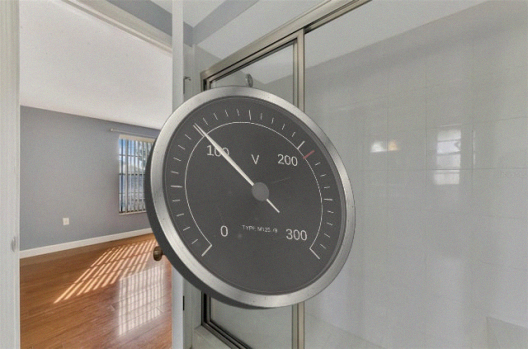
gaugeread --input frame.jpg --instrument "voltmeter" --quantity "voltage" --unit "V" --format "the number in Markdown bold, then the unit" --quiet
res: **100** V
